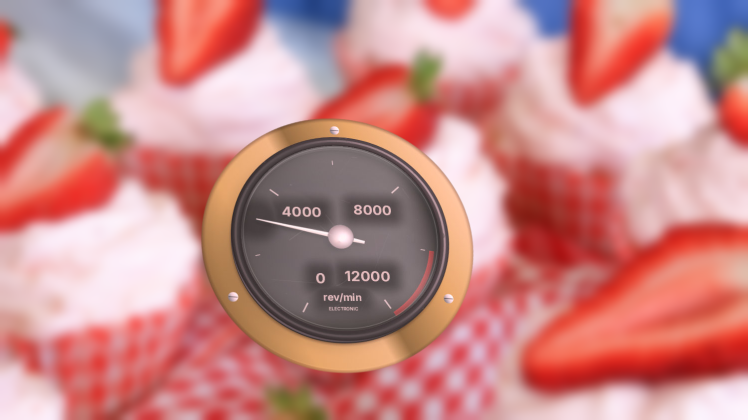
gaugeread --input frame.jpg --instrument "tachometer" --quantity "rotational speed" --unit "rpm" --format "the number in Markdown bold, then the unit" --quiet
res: **3000** rpm
